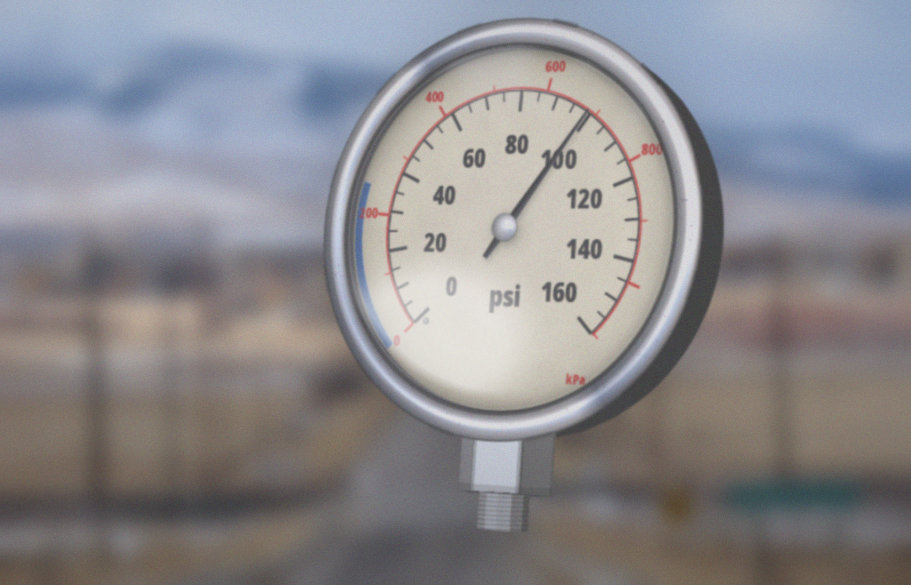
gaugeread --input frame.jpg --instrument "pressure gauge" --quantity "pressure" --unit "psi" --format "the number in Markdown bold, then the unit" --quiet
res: **100** psi
